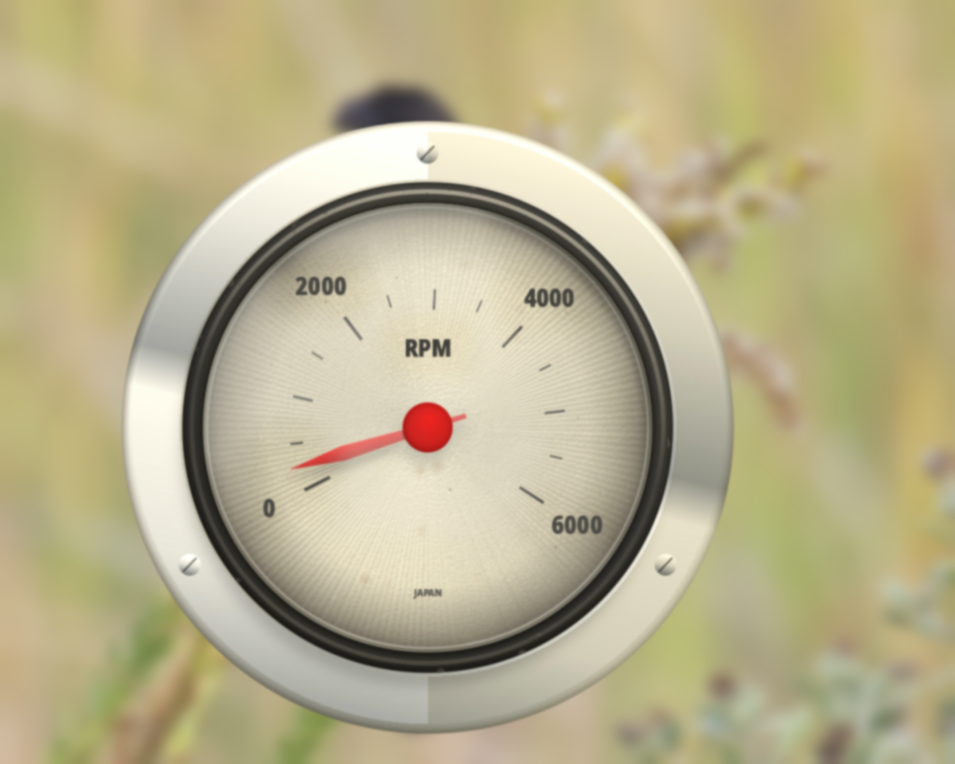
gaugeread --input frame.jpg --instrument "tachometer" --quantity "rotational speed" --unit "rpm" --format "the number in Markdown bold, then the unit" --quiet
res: **250** rpm
